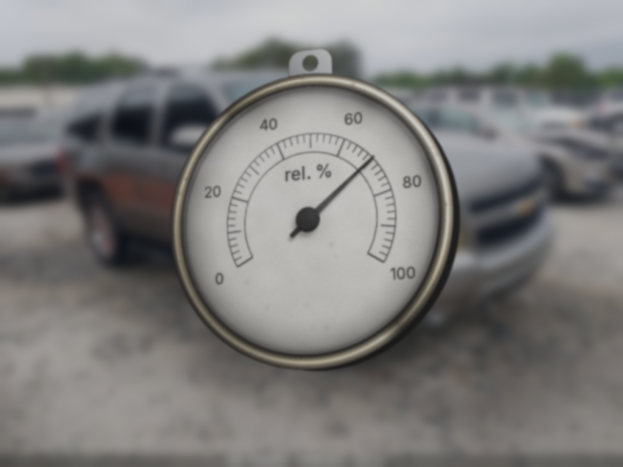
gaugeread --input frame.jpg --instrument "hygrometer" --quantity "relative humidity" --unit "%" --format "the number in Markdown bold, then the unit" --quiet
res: **70** %
